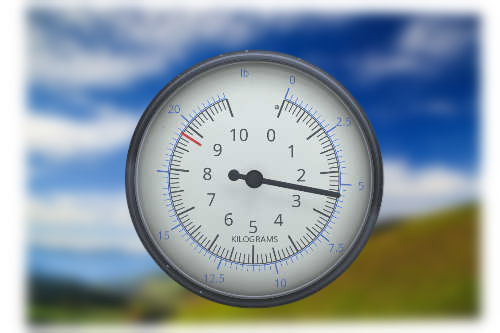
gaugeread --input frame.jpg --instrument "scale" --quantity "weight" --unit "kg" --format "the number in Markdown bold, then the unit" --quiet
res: **2.5** kg
